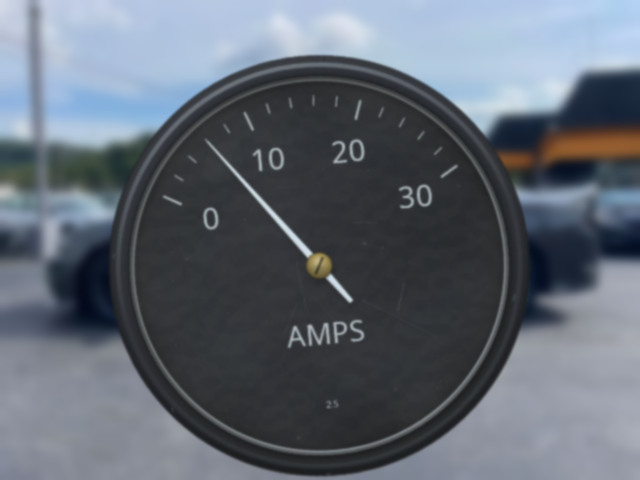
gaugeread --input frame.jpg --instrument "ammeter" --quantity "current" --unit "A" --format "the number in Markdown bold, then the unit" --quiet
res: **6** A
